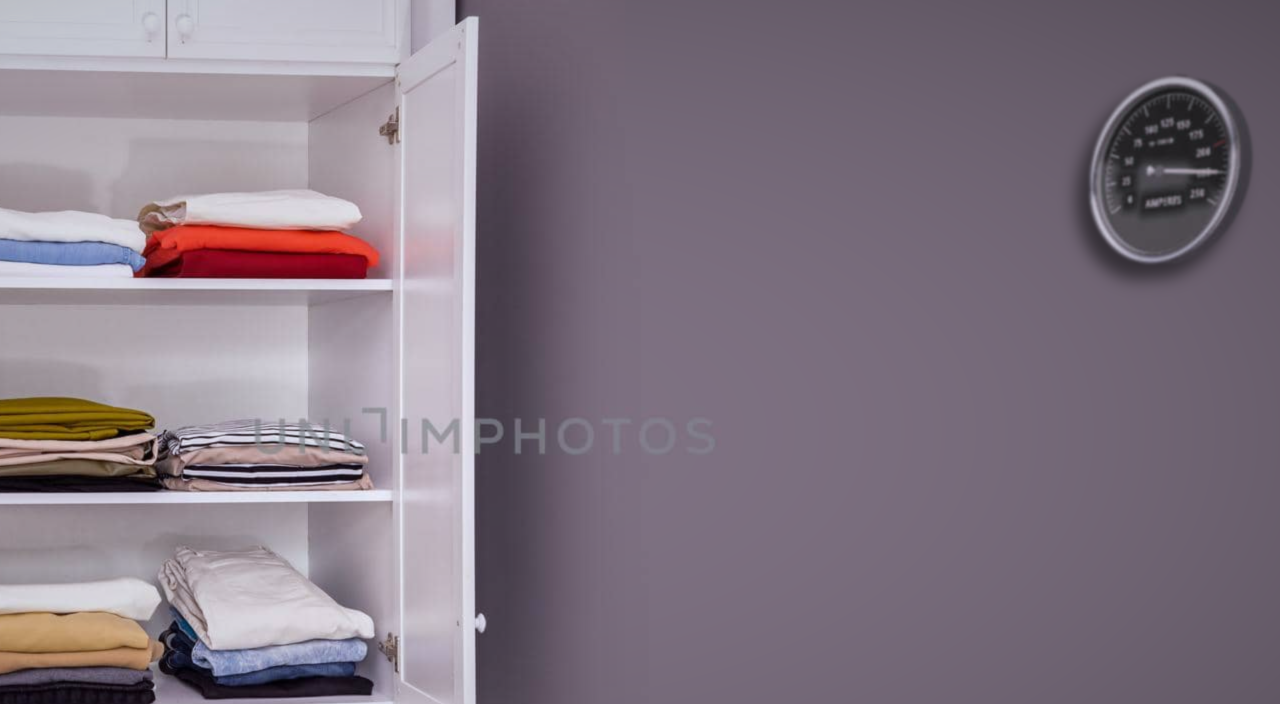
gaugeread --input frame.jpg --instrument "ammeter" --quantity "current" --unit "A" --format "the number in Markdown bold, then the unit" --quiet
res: **225** A
